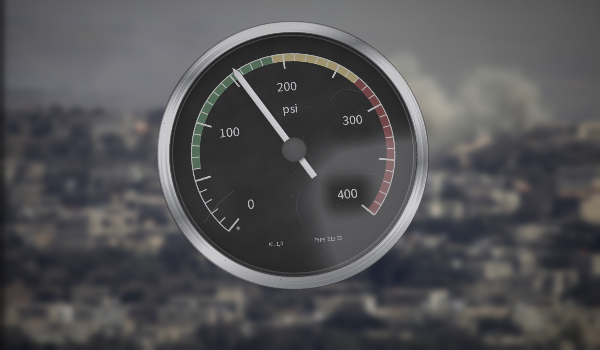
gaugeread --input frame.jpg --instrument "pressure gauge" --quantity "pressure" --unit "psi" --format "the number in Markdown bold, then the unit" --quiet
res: **155** psi
